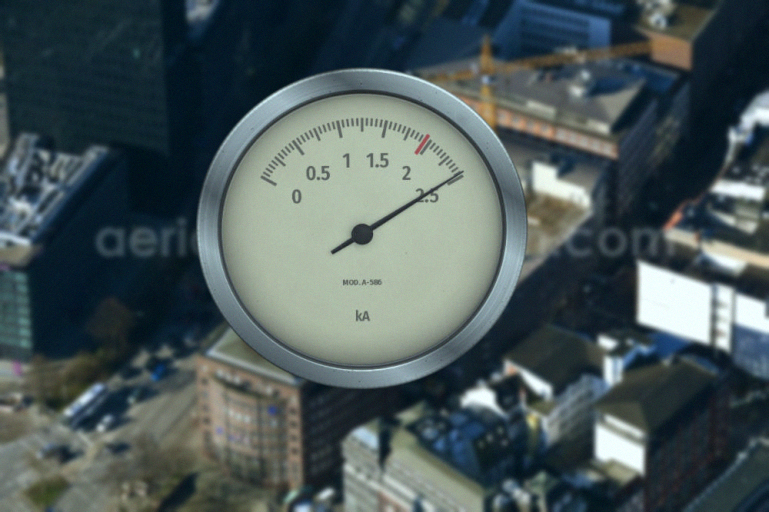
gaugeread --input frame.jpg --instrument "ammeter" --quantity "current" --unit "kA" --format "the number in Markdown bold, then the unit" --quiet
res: **2.45** kA
